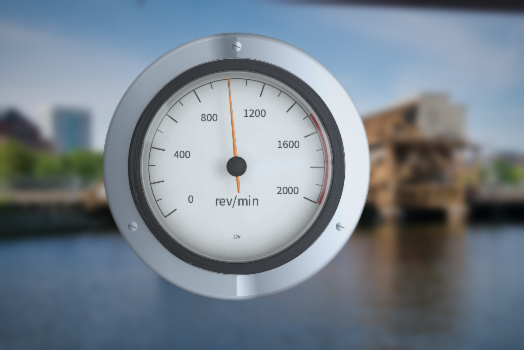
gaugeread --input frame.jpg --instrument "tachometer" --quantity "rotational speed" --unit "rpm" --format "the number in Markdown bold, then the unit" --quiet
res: **1000** rpm
